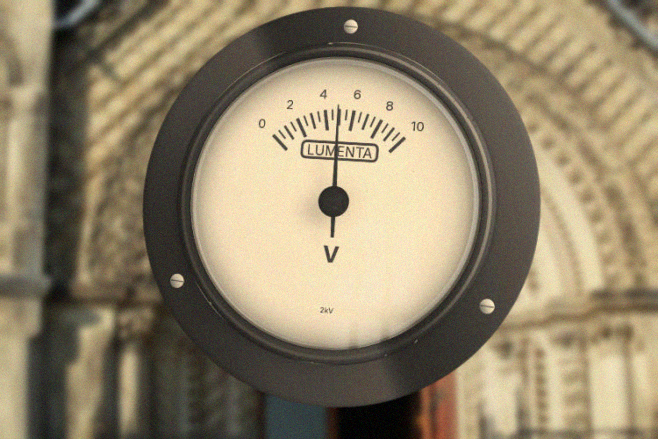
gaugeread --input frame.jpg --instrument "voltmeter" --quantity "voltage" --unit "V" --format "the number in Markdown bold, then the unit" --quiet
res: **5** V
